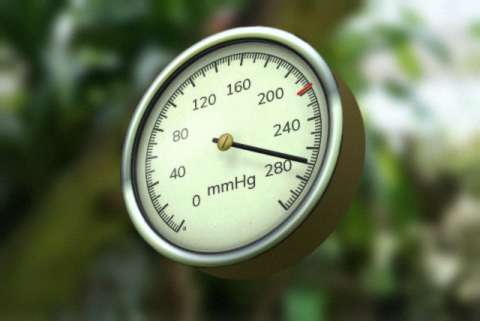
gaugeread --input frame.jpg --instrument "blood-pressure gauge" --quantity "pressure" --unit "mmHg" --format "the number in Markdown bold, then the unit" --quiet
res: **270** mmHg
